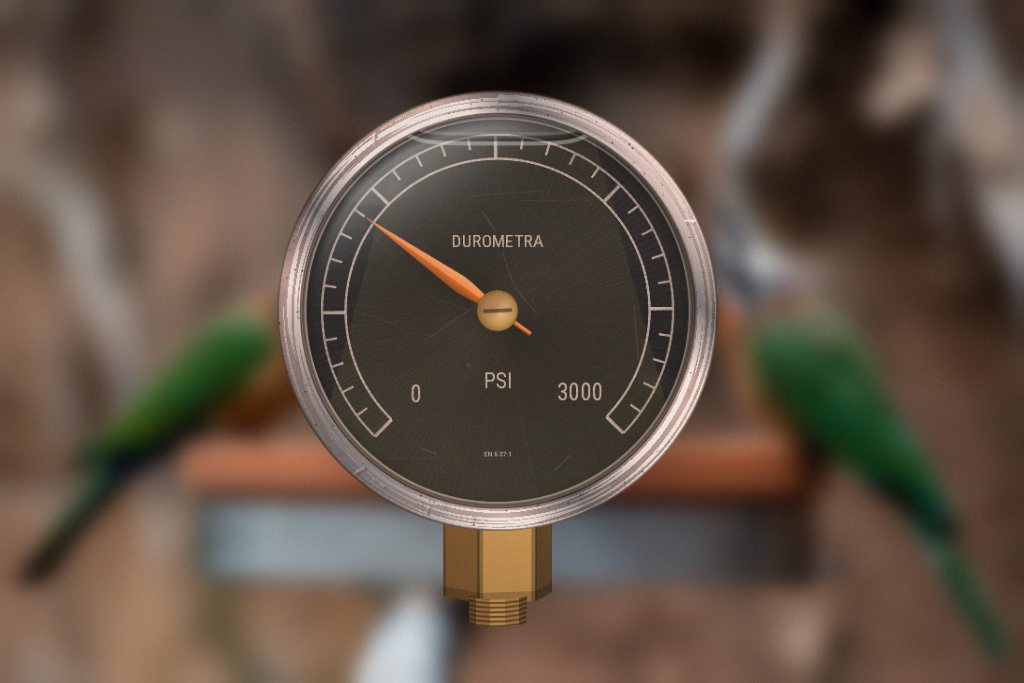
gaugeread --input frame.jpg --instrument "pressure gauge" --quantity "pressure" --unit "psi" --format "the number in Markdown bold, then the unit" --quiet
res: **900** psi
